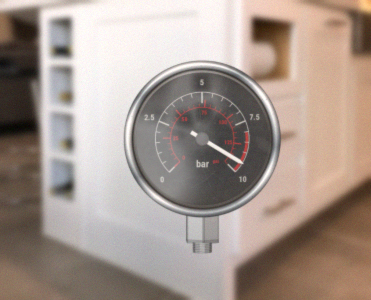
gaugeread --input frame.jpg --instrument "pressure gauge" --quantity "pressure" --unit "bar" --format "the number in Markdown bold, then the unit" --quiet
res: **9.5** bar
